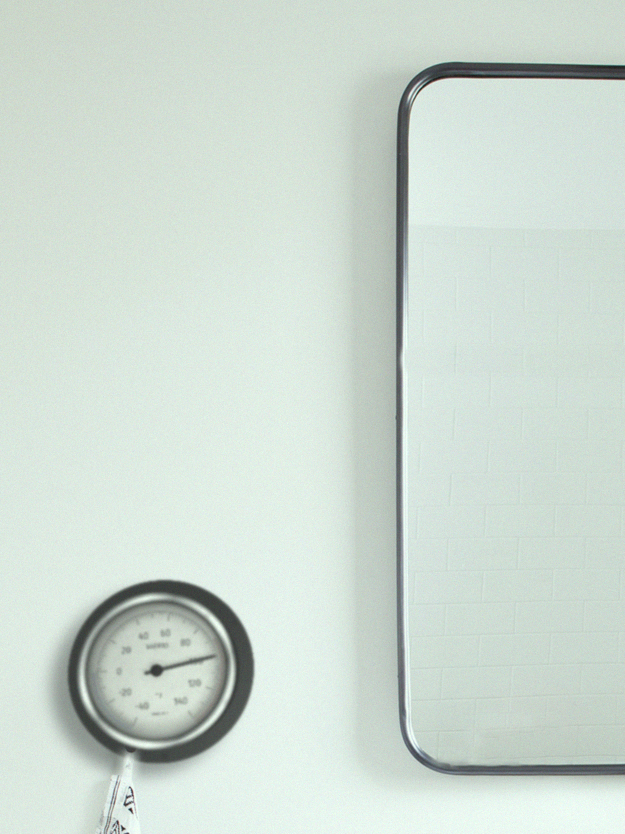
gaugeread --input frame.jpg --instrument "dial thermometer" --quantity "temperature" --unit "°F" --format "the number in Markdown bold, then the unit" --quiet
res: **100** °F
